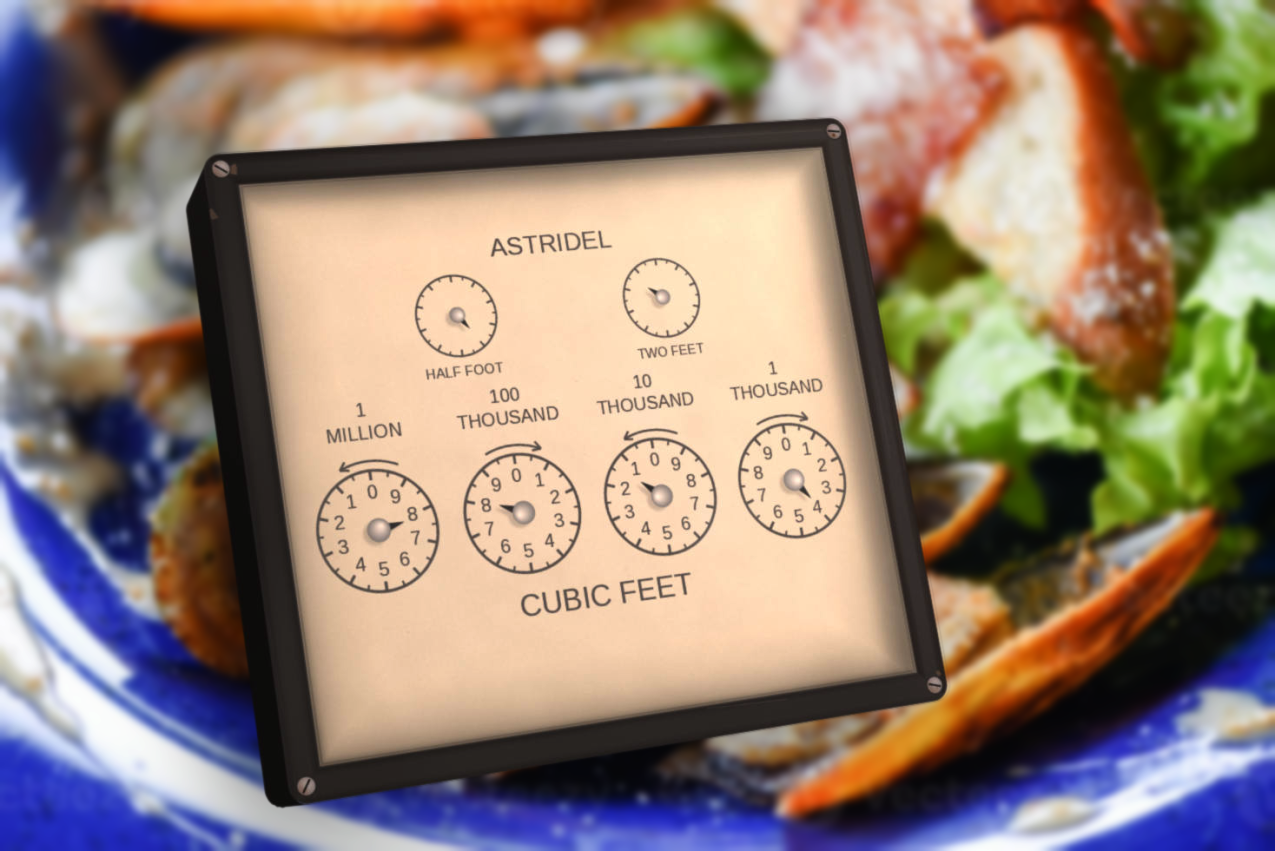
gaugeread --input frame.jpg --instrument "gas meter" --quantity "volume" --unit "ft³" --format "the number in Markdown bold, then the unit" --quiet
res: **781400** ft³
